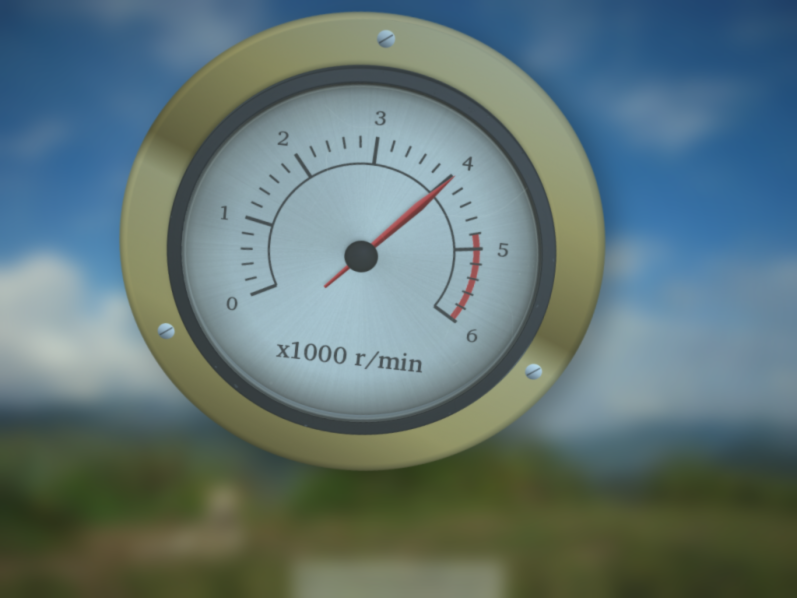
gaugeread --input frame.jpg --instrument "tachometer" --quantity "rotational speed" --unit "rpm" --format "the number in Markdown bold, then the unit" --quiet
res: **4000** rpm
